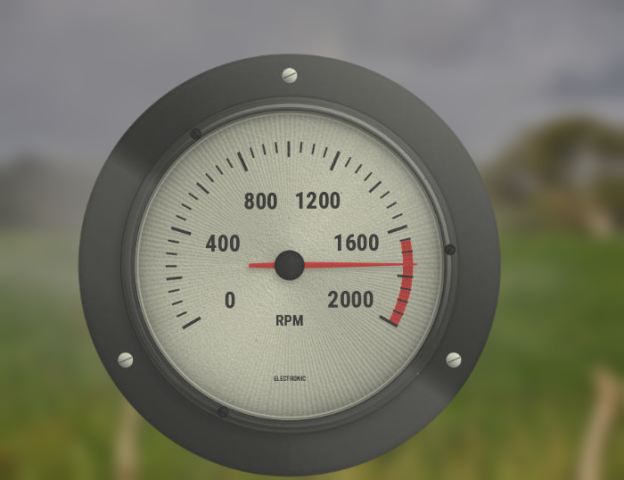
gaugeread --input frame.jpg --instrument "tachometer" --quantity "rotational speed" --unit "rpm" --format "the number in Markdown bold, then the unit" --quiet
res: **1750** rpm
